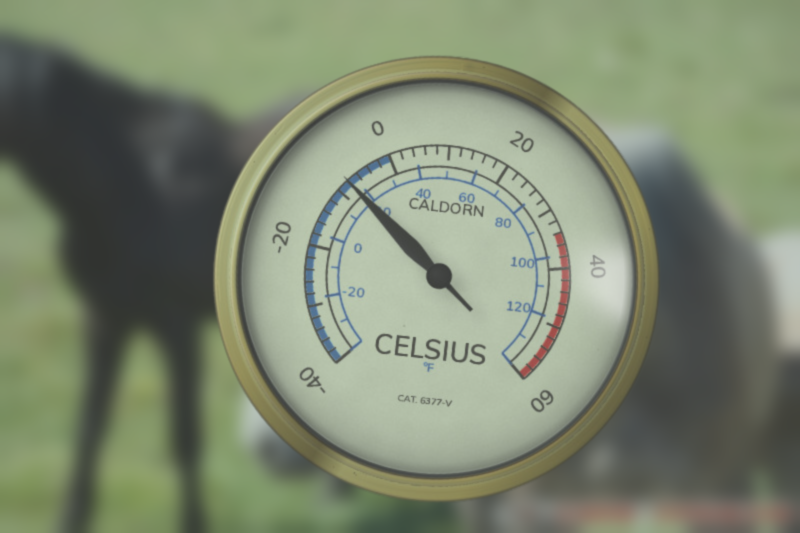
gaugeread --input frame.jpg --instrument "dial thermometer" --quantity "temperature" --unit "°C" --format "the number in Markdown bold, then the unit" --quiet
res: **-8** °C
